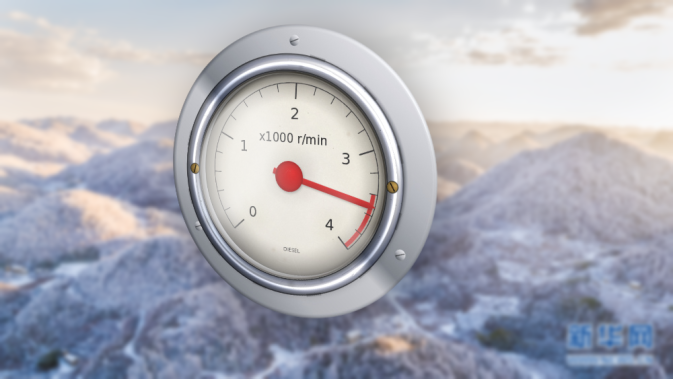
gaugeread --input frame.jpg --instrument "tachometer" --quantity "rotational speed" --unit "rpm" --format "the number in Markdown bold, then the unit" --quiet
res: **3500** rpm
